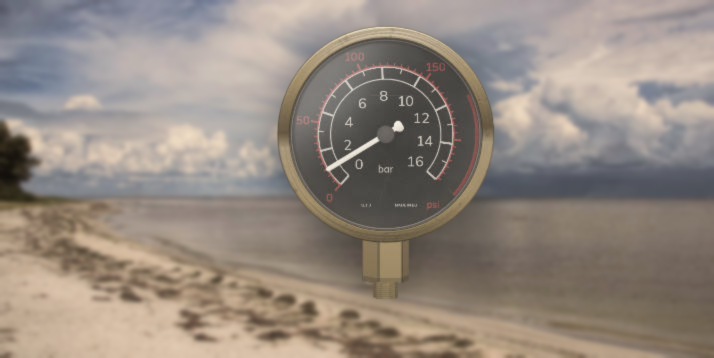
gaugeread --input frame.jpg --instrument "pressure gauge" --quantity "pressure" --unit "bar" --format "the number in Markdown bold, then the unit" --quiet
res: **1** bar
